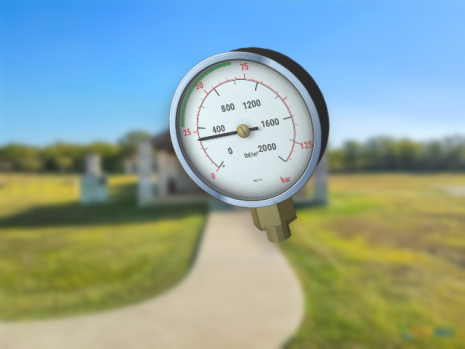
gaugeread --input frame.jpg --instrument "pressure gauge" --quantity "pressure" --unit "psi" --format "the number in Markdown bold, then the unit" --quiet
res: **300** psi
